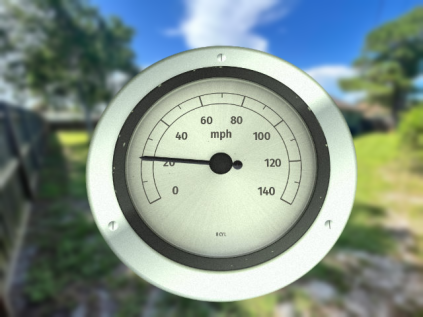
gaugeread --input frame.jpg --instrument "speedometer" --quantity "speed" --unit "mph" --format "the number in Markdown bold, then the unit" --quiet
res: **20** mph
